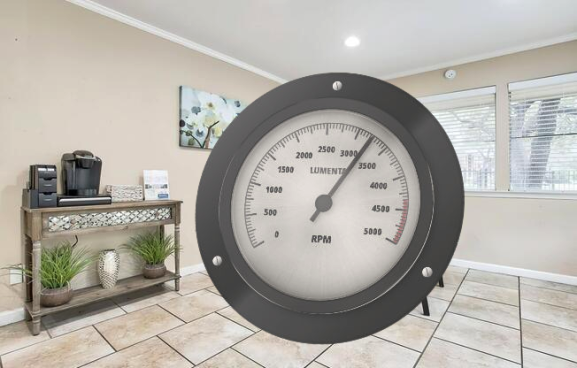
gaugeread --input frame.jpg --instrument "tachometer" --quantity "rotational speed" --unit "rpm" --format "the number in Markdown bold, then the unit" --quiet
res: **3250** rpm
